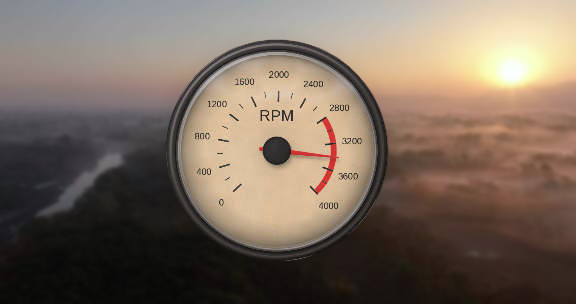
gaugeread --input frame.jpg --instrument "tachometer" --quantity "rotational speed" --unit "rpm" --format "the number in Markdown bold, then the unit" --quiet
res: **3400** rpm
